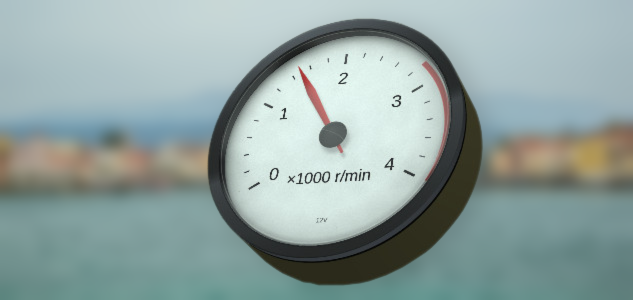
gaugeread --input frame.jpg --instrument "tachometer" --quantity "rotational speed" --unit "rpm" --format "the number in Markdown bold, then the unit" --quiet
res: **1500** rpm
